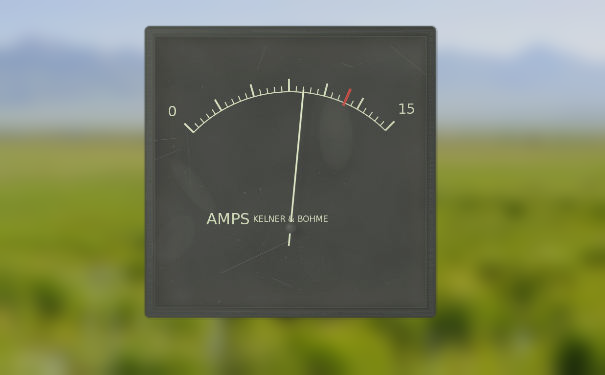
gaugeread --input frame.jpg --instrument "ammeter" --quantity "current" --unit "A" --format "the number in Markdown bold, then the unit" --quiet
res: **8.5** A
